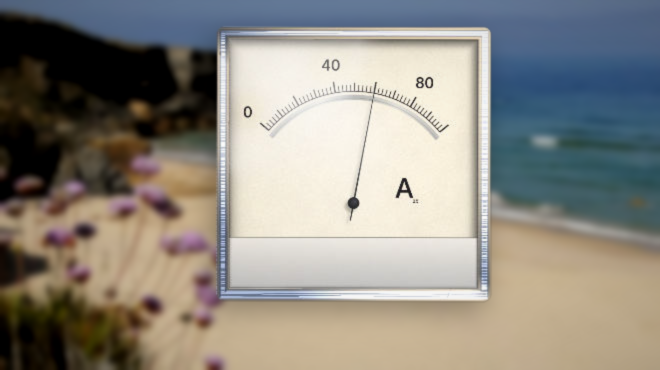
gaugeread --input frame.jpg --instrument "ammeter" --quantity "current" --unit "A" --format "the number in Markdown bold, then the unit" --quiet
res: **60** A
